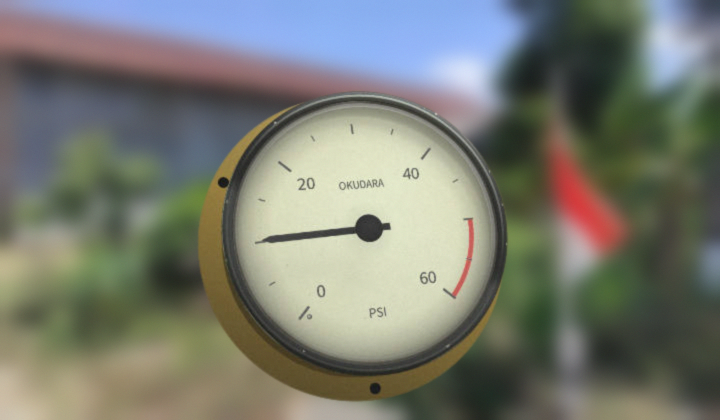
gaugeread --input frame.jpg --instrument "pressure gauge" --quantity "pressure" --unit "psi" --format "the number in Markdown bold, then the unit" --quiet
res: **10** psi
